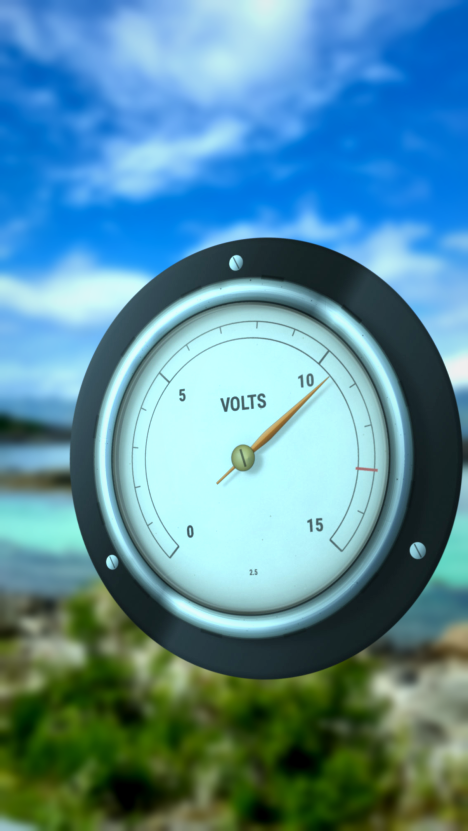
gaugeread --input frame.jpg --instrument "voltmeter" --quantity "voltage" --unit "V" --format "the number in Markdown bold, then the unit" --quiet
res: **10.5** V
